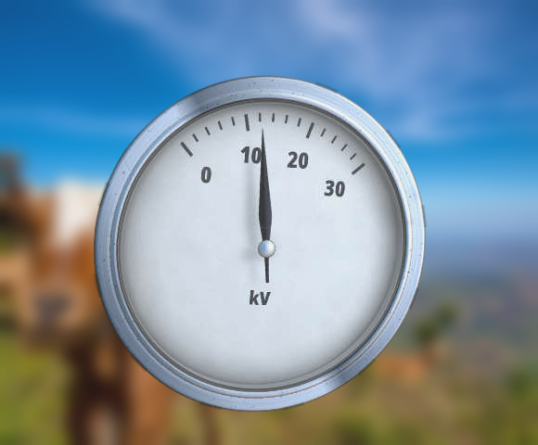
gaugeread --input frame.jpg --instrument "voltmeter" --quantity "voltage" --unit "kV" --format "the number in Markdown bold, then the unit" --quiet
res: **12** kV
